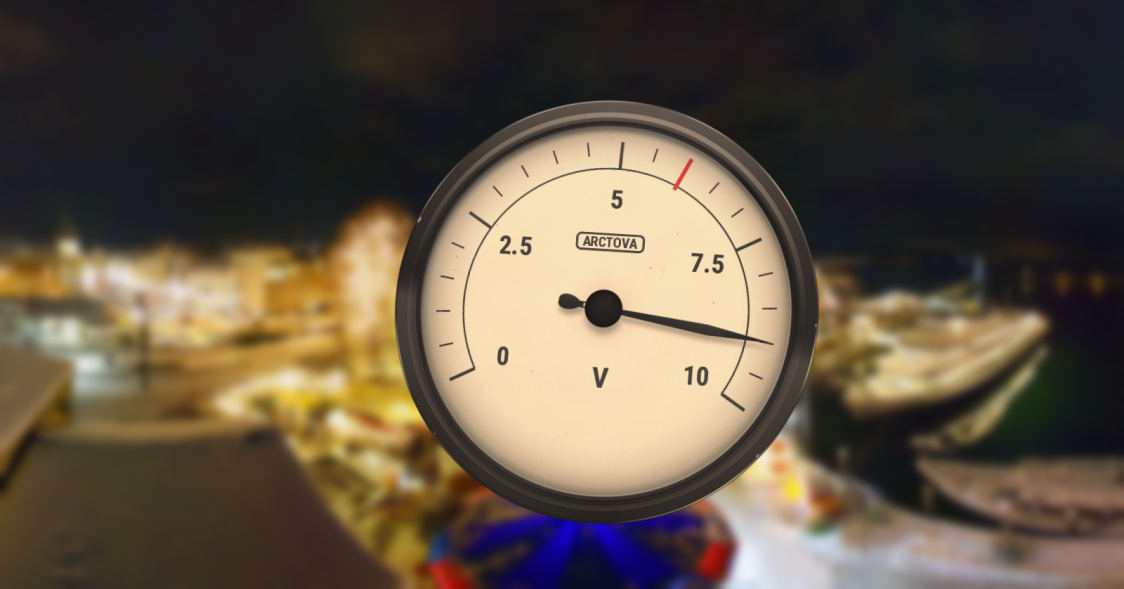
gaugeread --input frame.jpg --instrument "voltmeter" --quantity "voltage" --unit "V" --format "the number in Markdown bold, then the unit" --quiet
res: **9** V
